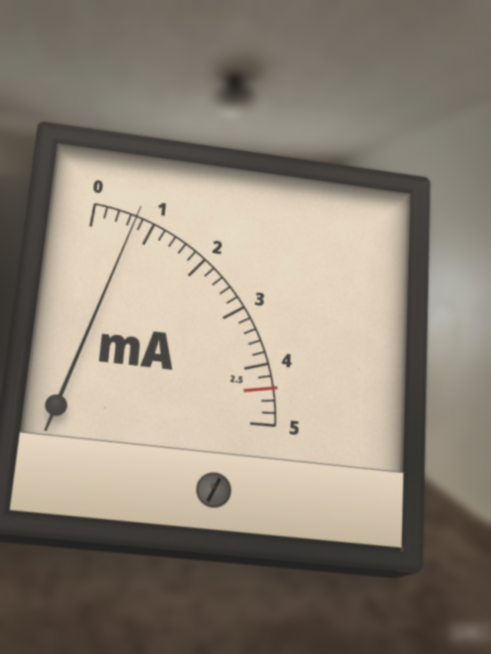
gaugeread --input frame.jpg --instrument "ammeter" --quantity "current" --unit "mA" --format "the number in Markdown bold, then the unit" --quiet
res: **0.7** mA
